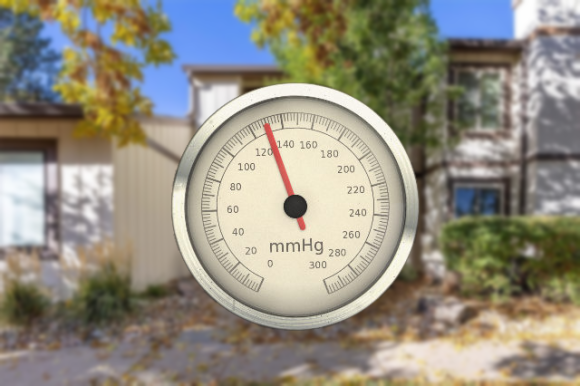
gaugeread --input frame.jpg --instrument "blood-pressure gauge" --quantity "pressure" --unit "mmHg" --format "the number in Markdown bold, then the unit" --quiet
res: **130** mmHg
